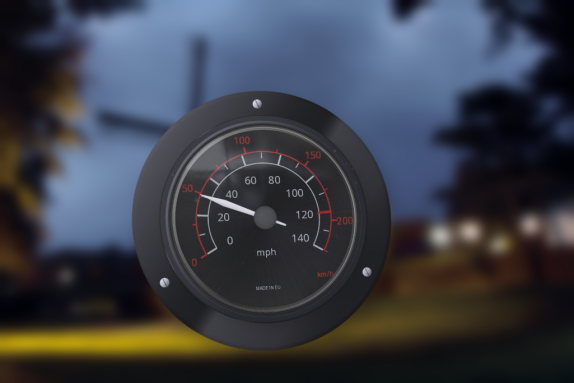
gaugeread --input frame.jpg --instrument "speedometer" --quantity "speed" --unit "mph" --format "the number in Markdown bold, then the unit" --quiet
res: **30** mph
